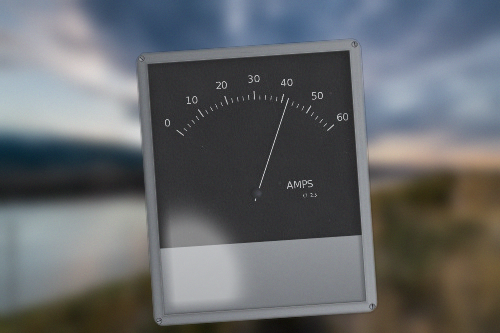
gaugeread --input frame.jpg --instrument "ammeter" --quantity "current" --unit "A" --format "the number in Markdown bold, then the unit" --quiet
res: **42** A
